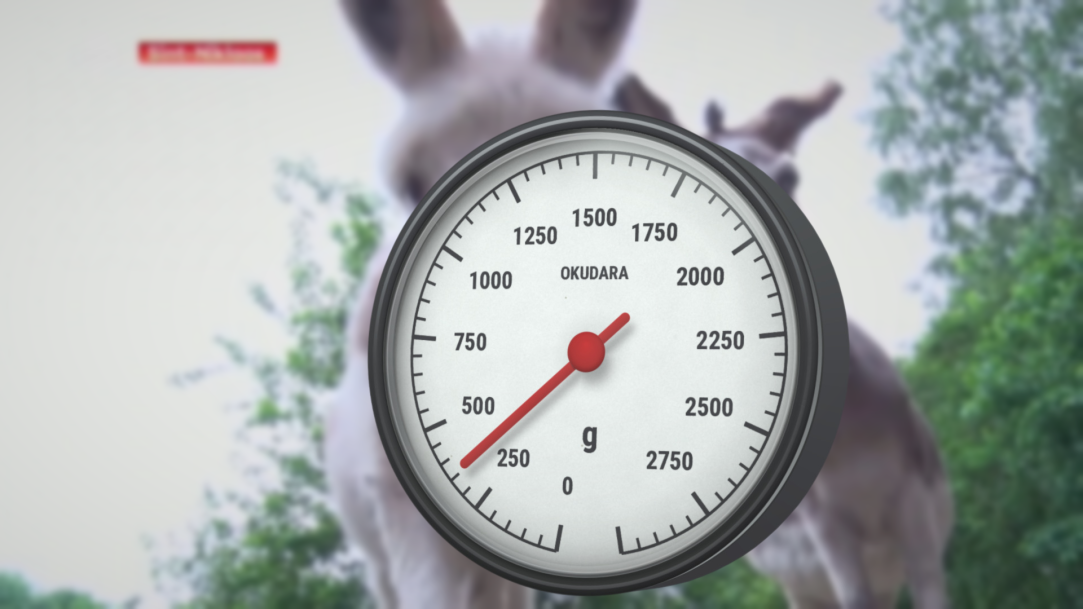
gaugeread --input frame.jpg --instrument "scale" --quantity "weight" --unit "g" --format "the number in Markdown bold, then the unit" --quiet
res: **350** g
